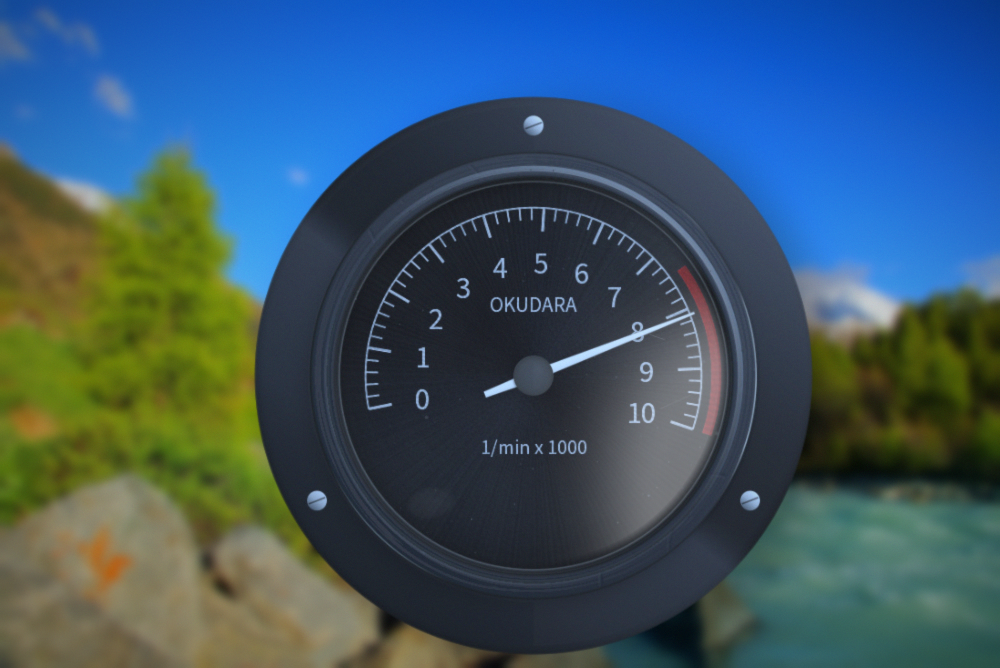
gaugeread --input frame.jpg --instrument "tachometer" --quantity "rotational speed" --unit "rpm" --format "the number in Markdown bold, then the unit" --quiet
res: **8100** rpm
